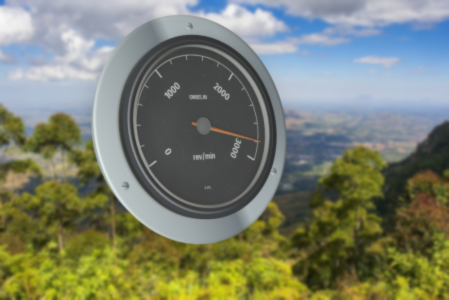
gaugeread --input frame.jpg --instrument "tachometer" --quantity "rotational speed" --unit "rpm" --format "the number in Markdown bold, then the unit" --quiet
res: **2800** rpm
